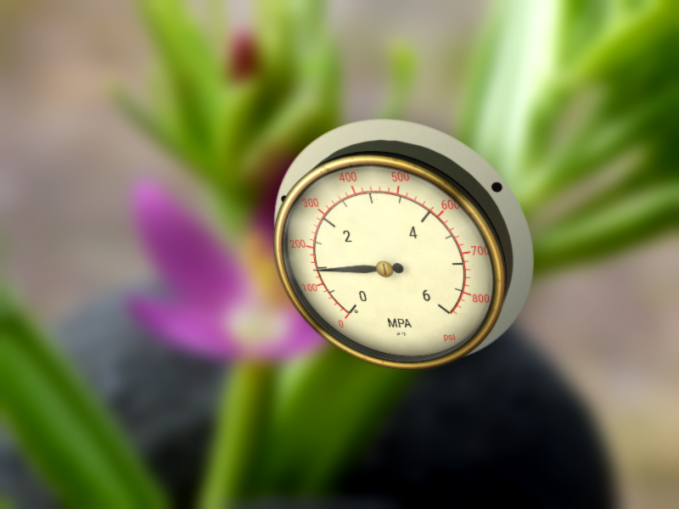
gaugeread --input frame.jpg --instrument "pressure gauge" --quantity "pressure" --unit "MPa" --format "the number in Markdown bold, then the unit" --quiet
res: **1** MPa
